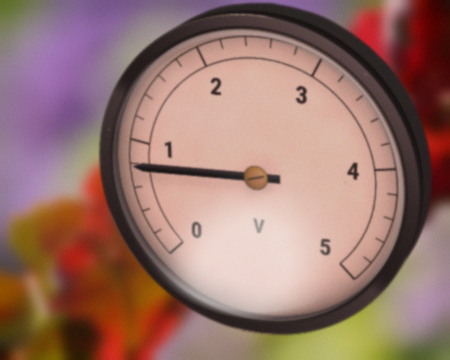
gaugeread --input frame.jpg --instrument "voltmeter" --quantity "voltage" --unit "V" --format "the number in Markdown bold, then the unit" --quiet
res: **0.8** V
